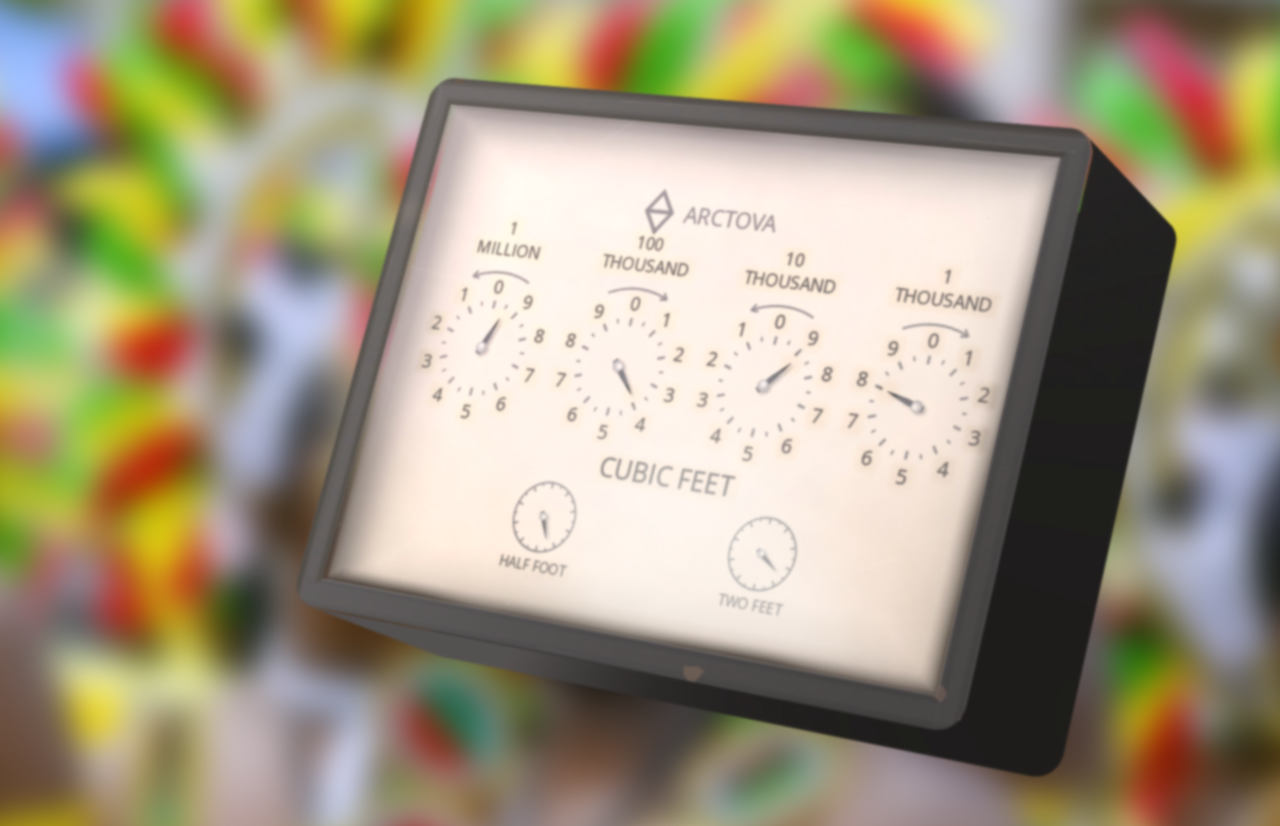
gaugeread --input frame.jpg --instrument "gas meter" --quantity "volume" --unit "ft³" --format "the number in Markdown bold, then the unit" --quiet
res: **938800** ft³
